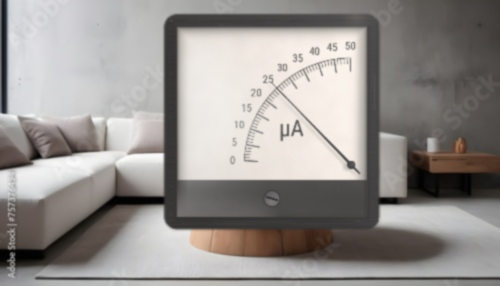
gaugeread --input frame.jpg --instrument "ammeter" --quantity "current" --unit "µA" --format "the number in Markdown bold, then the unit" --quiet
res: **25** µA
